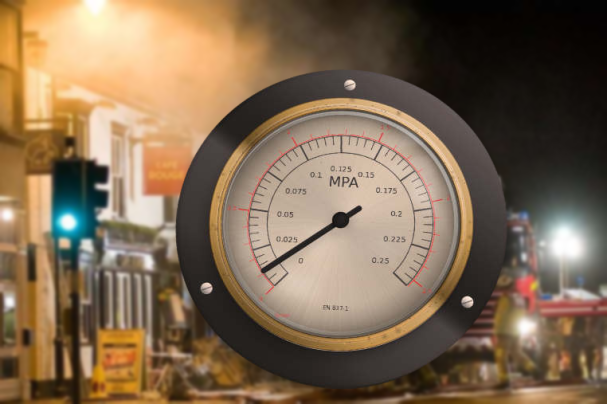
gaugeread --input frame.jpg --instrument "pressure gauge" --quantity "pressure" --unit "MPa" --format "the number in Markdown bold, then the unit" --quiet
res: **0.01** MPa
